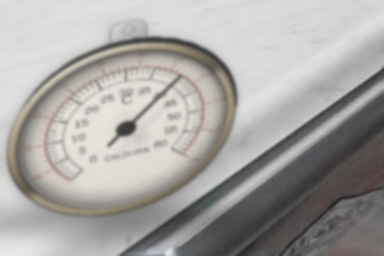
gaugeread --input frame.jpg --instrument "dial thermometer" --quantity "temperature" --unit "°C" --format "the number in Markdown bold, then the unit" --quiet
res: **40** °C
